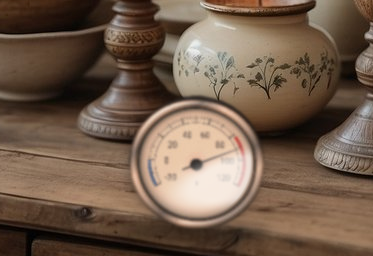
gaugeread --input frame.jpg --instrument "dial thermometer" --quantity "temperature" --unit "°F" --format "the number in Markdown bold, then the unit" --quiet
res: **90** °F
